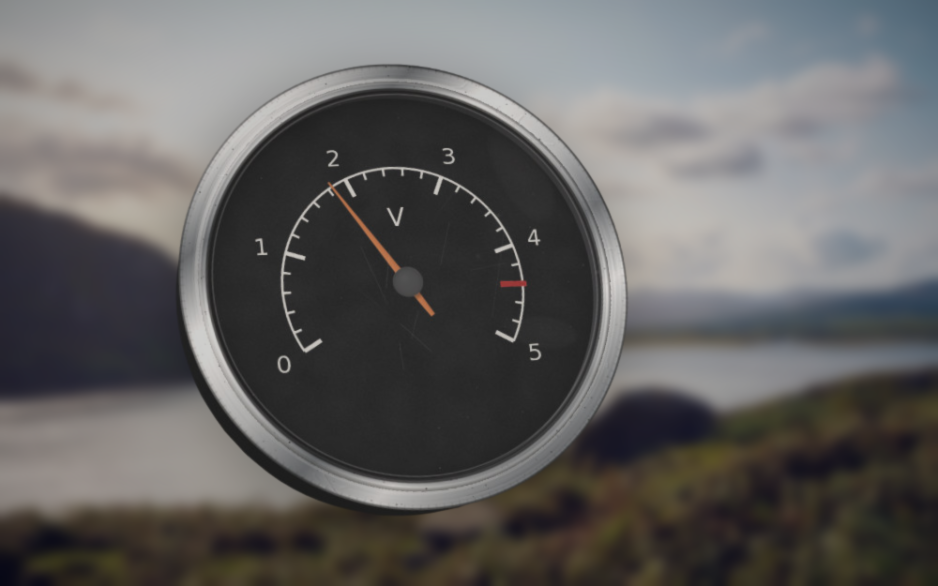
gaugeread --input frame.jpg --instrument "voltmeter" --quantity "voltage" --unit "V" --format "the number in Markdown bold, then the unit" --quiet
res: **1.8** V
